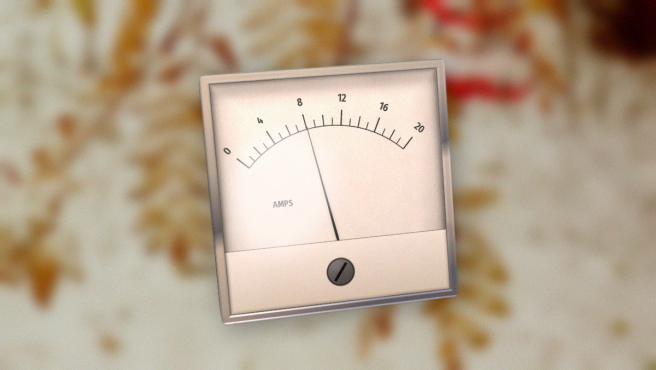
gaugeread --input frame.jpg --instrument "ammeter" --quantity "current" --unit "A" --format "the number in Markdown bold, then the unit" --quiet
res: **8** A
